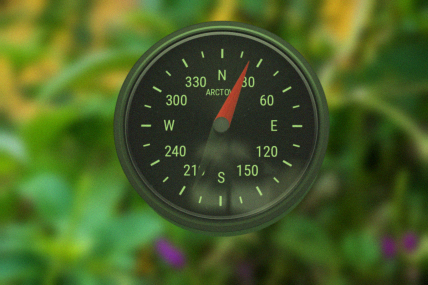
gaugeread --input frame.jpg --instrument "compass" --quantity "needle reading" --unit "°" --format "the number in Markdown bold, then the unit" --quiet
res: **22.5** °
